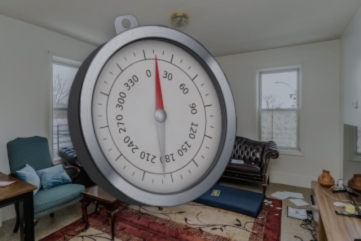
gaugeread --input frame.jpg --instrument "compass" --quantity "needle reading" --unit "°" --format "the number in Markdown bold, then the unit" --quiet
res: **10** °
